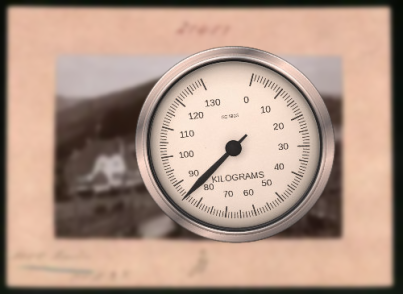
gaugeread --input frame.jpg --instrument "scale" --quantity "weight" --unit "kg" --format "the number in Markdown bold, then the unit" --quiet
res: **85** kg
